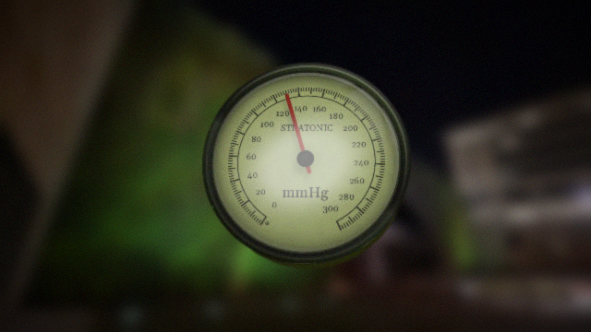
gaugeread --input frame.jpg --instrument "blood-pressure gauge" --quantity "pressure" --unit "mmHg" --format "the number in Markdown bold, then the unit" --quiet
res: **130** mmHg
